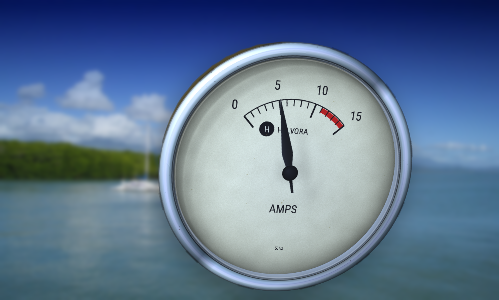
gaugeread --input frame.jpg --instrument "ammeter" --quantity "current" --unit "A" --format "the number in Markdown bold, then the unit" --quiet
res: **5** A
